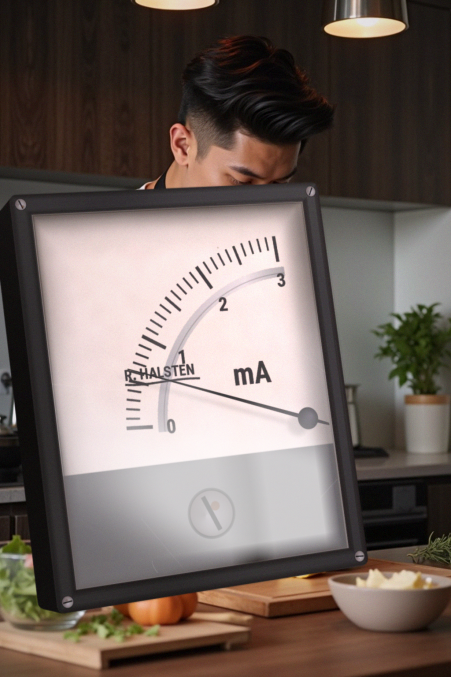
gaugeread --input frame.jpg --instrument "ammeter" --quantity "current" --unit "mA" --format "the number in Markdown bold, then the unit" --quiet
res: **0.6** mA
